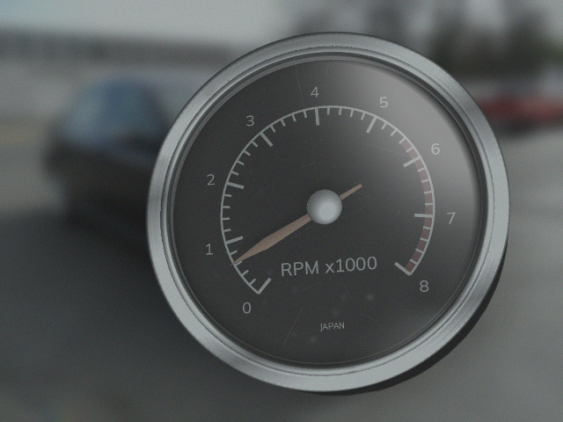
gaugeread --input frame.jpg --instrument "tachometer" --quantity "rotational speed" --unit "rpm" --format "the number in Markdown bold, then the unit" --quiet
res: **600** rpm
